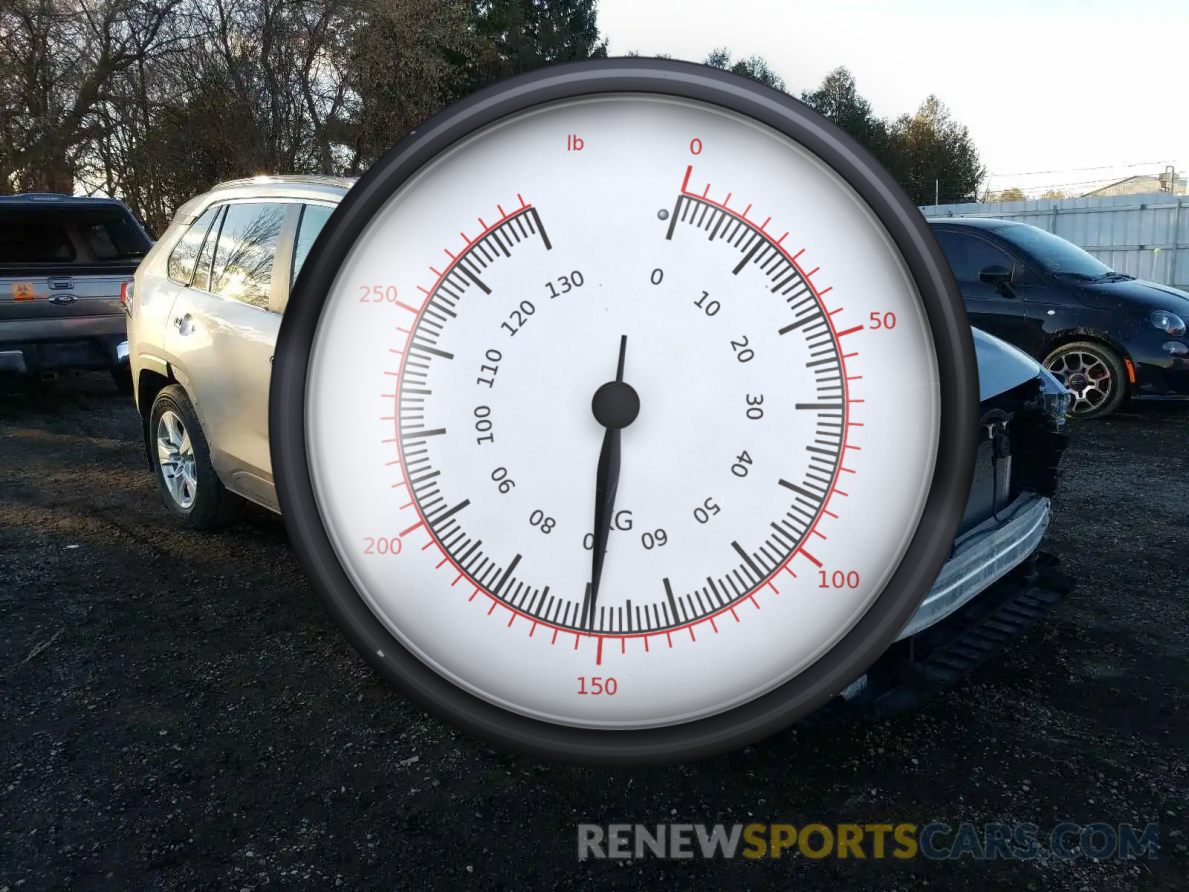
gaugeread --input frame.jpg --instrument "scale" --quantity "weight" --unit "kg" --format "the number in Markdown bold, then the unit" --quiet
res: **69** kg
